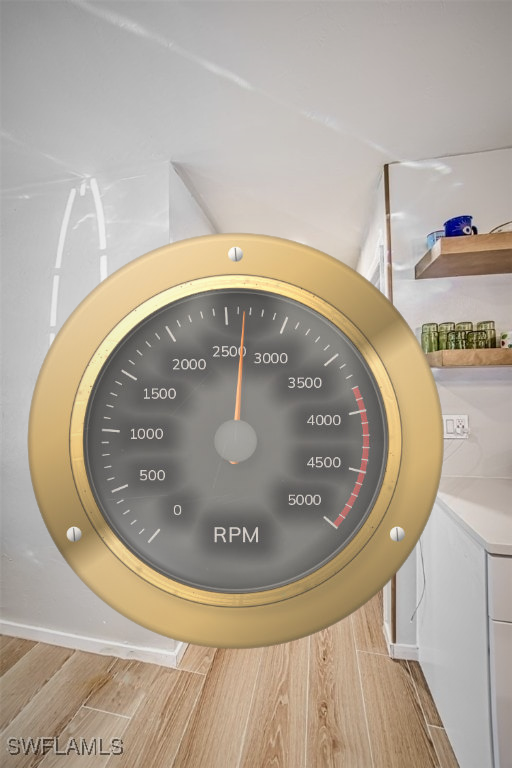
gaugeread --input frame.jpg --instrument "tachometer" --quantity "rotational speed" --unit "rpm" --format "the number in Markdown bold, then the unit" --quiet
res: **2650** rpm
